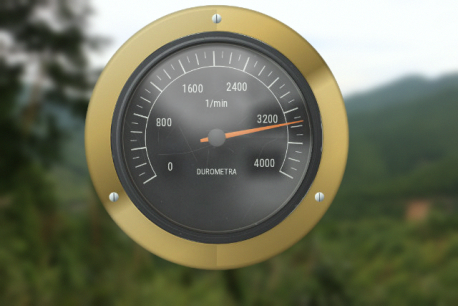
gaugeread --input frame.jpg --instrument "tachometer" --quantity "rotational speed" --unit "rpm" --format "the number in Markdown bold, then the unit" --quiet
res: **3350** rpm
